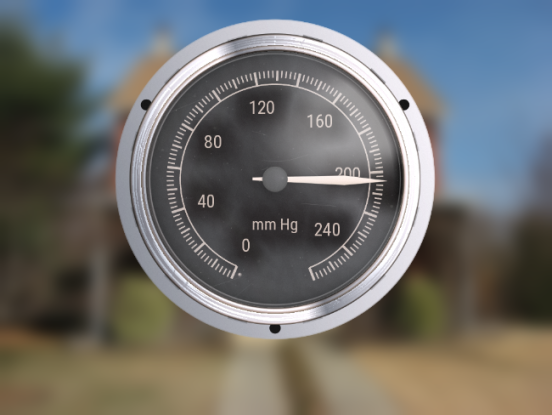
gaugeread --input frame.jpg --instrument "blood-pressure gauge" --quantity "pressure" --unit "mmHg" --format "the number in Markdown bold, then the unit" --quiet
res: **204** mmHg
